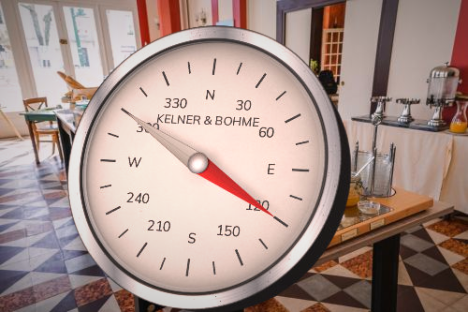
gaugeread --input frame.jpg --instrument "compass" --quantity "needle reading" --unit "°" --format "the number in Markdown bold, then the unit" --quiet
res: **120** °
